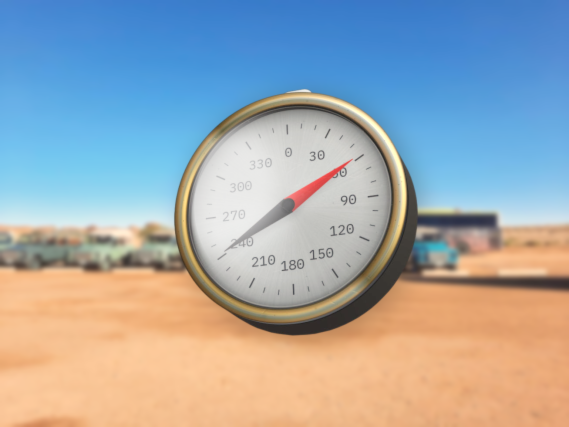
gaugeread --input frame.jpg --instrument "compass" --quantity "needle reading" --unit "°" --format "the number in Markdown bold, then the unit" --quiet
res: **60** °
